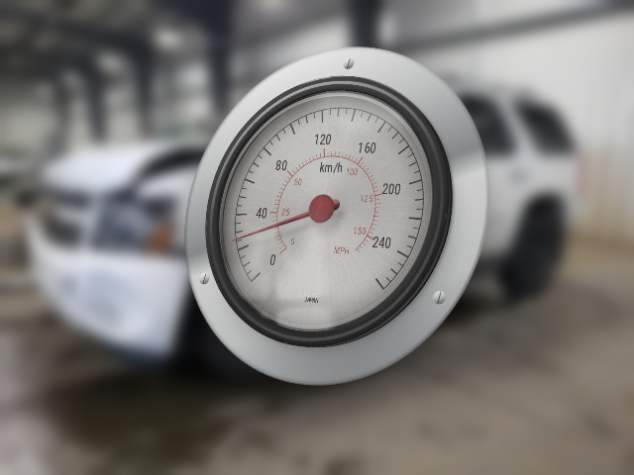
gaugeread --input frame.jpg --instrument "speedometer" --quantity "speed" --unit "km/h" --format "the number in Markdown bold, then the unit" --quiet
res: **25** km/h
